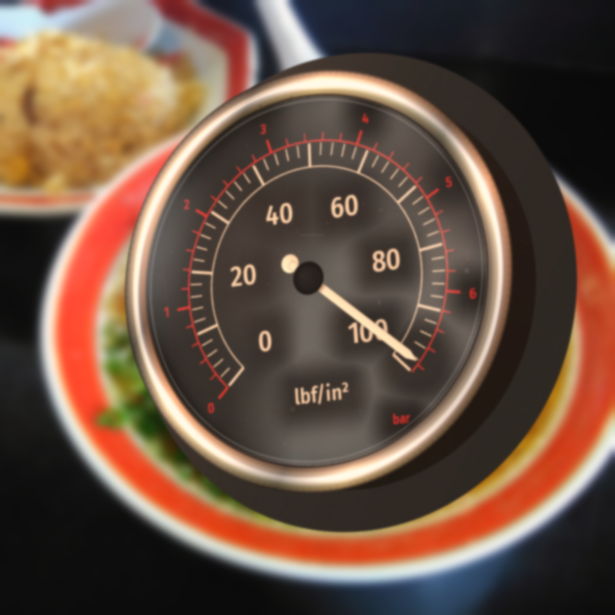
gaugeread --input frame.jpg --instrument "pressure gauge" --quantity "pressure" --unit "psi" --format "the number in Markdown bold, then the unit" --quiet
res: **98** psi
